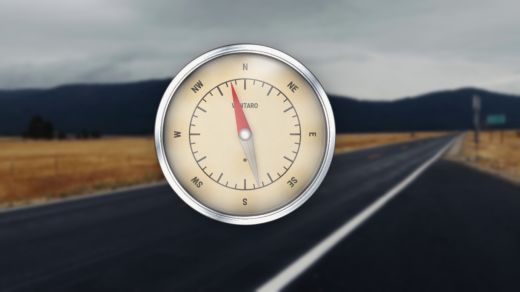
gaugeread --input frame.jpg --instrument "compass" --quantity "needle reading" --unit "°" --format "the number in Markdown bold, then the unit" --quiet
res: **345** °
